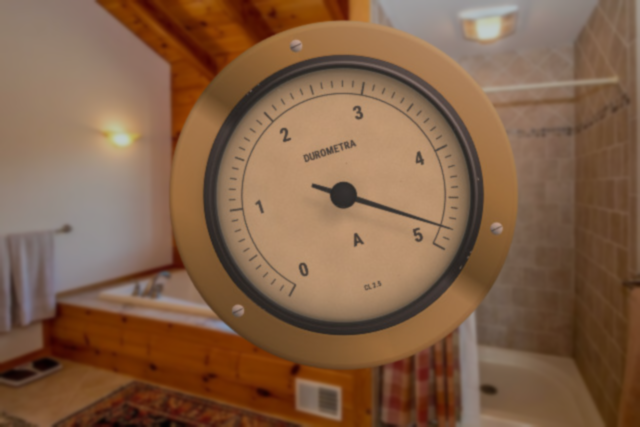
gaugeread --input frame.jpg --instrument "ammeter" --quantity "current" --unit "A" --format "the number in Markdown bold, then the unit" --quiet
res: **4.8** A
